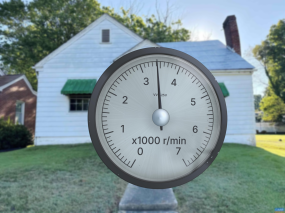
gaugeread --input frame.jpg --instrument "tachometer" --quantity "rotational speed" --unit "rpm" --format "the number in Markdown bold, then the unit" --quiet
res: **3400** rpm
